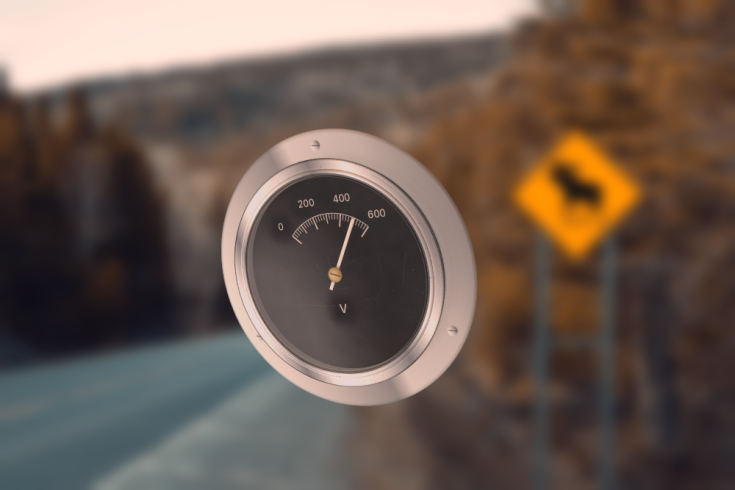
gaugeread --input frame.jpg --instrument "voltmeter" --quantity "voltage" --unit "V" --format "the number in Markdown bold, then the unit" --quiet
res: **500** V
